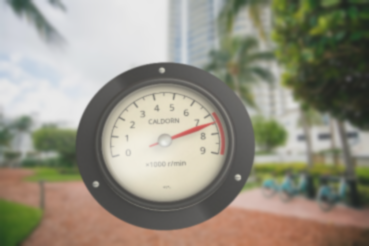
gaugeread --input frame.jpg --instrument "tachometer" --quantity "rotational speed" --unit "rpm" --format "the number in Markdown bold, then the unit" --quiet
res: **7500** rpm
